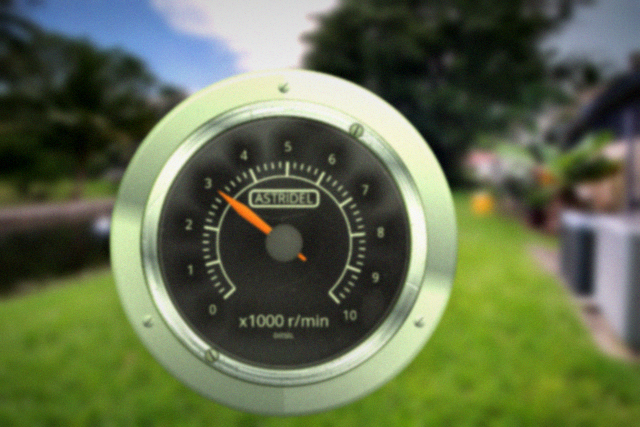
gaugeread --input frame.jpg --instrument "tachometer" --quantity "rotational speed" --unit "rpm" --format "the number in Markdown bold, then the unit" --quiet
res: **3000** rpm
